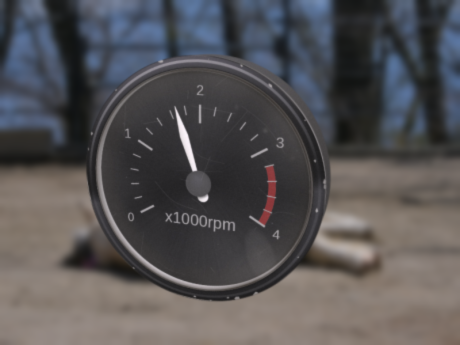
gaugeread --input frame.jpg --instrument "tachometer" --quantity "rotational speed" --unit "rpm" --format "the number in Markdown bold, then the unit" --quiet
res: **1700** rpm
